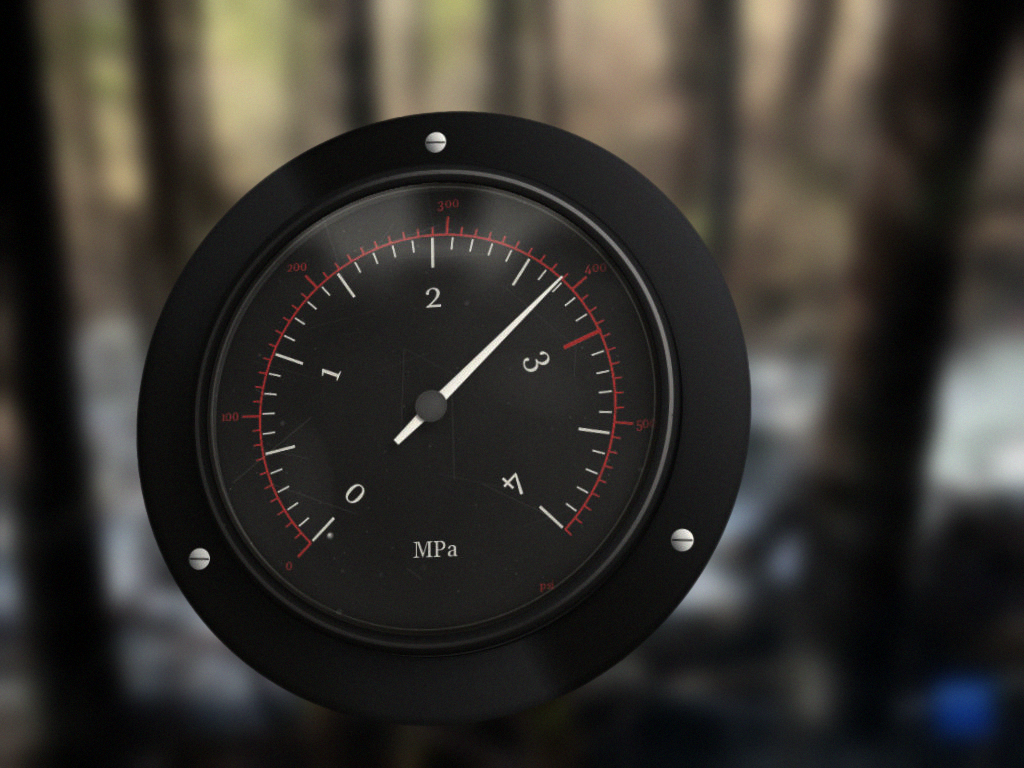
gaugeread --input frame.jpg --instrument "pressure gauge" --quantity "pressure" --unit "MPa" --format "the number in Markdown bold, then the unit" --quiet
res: **2.7** MPa
